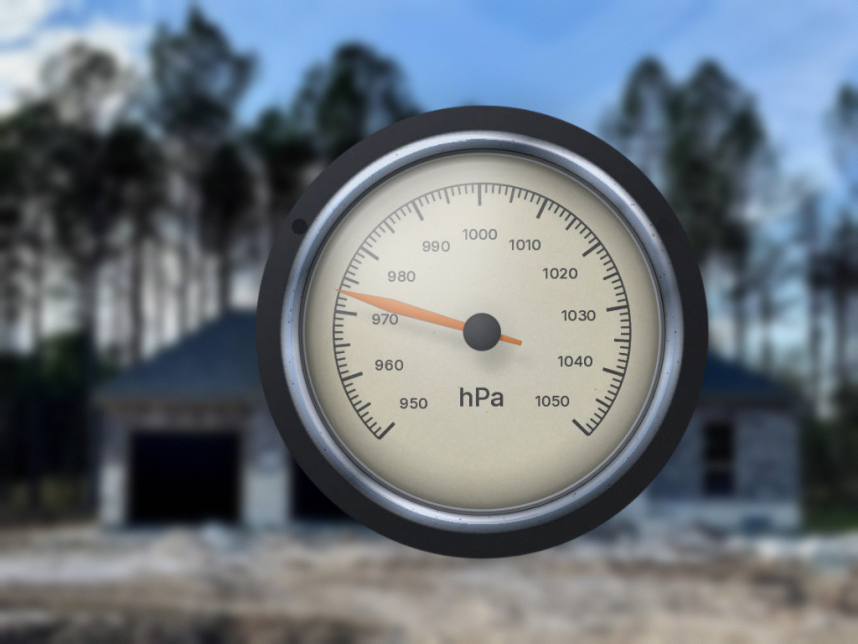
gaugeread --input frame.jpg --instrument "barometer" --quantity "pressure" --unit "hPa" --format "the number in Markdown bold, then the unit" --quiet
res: **973** hPa
